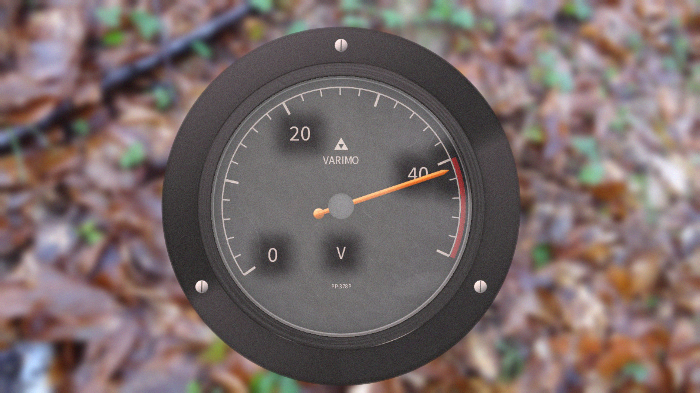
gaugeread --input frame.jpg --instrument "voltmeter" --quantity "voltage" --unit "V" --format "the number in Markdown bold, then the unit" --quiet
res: **41** V
